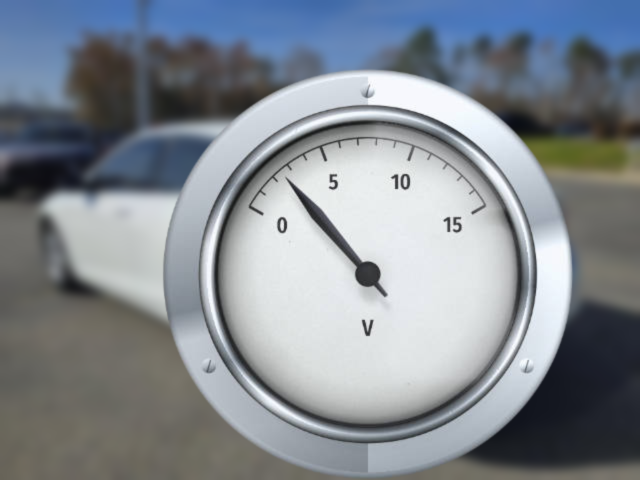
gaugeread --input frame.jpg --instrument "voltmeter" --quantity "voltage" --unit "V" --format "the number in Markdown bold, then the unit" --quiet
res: **2.5** V
